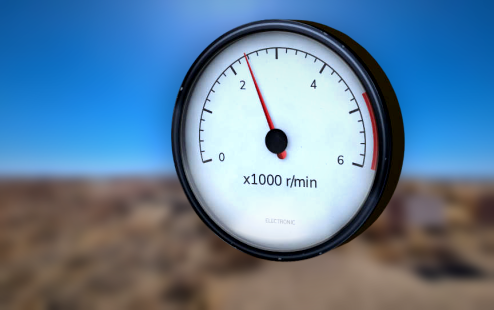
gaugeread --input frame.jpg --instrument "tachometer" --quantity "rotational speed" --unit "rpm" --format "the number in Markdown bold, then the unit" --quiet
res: **2400** rpm
